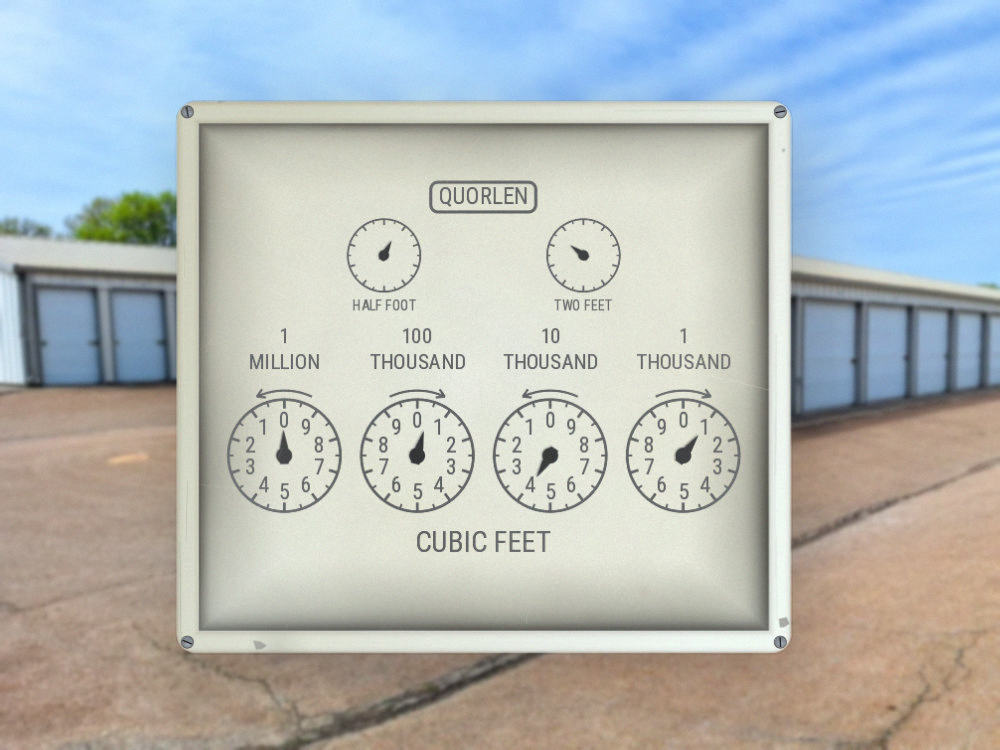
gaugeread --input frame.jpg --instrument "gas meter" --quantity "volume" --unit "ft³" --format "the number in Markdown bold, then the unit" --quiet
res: **4100** ft³
